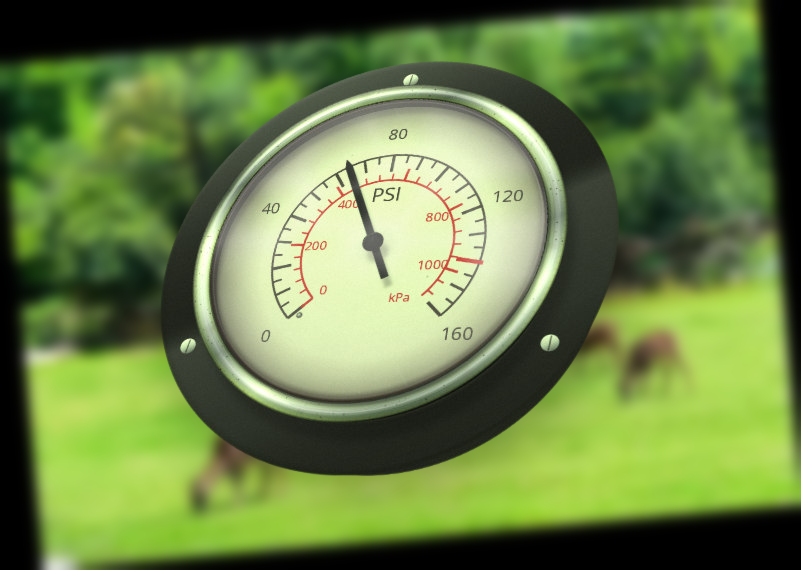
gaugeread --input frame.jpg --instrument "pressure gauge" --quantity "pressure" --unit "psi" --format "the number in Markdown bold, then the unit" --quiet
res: **65** psi
